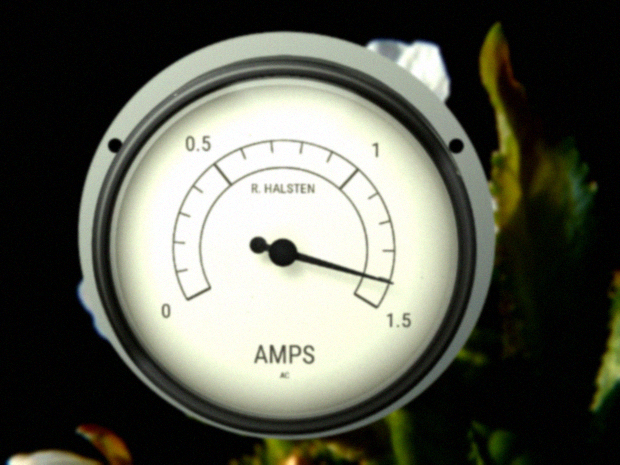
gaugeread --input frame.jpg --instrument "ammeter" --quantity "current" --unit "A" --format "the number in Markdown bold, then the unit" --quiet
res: **1.4** A
